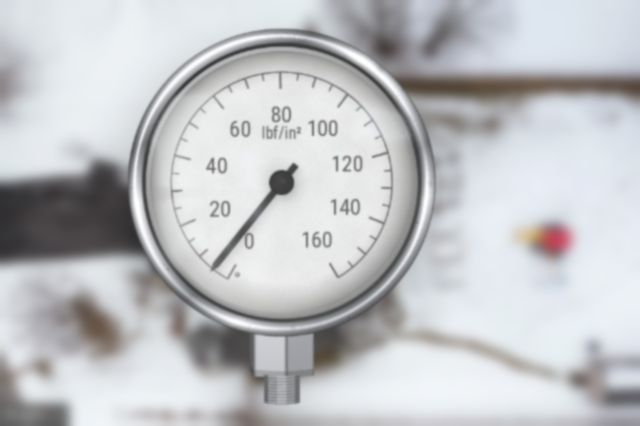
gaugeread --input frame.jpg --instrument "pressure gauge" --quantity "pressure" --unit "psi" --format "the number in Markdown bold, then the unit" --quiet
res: **5** psi
